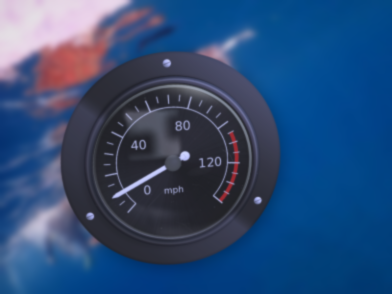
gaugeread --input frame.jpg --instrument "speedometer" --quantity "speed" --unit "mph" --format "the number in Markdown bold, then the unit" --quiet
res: **10** mph
